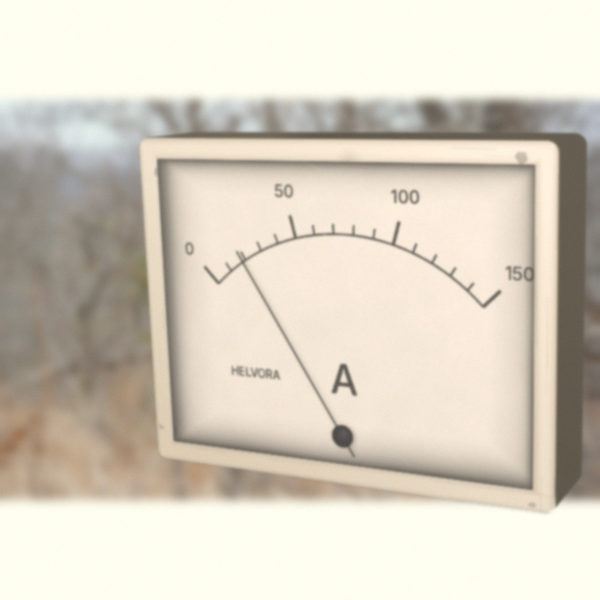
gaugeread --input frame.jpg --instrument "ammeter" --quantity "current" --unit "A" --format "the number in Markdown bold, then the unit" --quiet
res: **20** A
